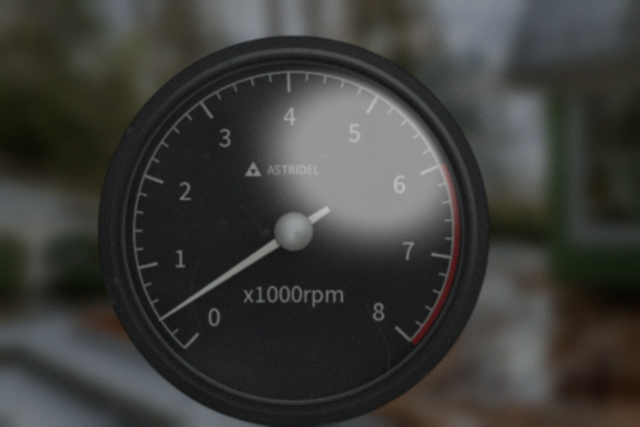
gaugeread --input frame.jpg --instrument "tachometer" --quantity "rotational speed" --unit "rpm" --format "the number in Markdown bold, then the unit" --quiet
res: **400** rpm
